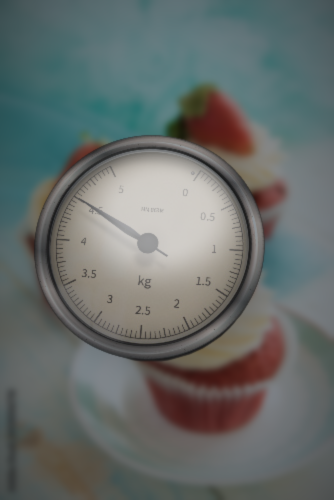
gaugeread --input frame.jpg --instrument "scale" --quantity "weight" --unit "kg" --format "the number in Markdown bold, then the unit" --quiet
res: **4.5** kg
